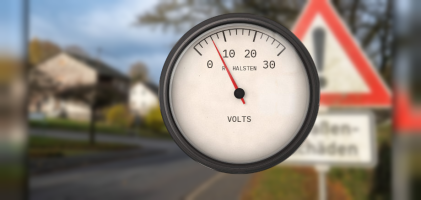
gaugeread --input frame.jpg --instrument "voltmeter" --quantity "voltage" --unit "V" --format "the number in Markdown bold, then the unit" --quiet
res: **6** V
